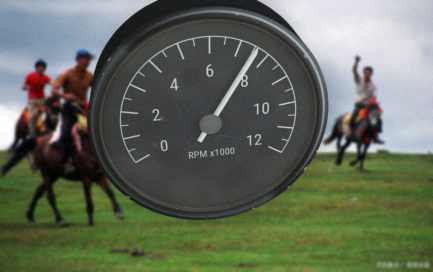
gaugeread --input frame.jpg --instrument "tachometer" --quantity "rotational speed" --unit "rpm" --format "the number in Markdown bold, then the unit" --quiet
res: **7500** rpm
